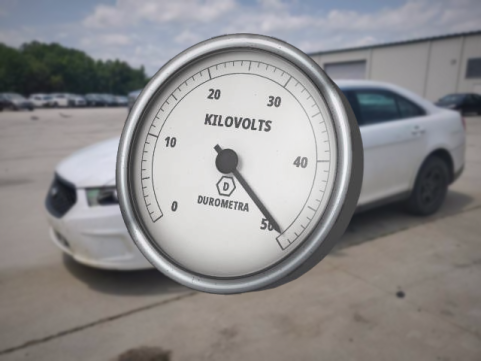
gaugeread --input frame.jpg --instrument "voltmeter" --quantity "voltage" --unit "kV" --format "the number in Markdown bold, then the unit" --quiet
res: **49** kV
